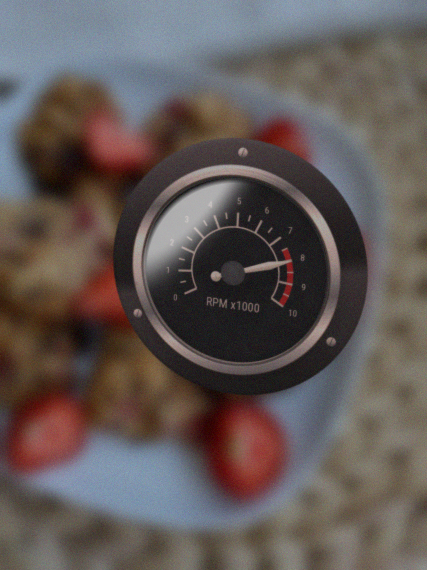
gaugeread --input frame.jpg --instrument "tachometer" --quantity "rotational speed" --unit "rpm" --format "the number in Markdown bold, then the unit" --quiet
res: **8000** rpm
